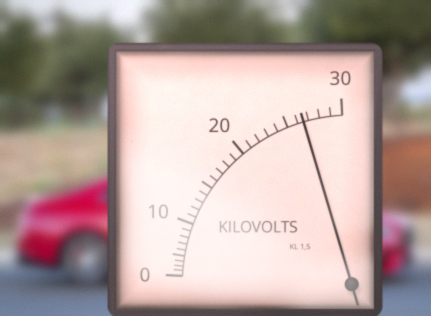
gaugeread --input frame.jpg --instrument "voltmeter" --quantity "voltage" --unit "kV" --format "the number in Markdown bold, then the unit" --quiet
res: **26.5** kV
